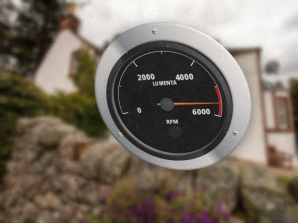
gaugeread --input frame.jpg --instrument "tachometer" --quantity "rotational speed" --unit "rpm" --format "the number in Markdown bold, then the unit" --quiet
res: **5500** rpm
